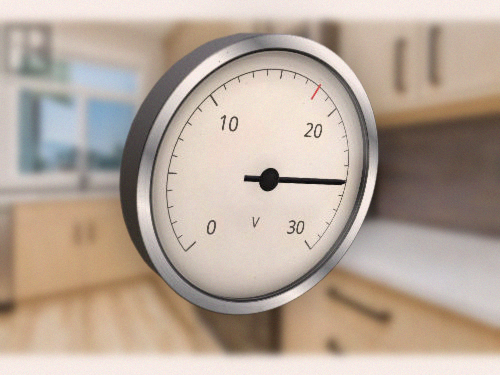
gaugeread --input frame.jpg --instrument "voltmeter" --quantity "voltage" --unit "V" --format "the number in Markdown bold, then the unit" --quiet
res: **25** V
